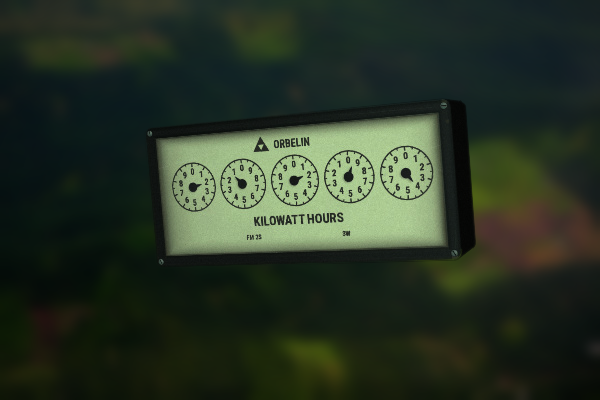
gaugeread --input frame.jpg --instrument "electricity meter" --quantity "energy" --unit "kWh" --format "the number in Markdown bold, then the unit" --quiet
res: **21194** kWh
